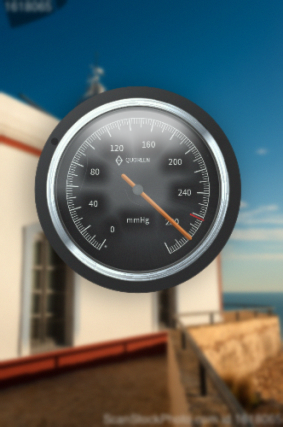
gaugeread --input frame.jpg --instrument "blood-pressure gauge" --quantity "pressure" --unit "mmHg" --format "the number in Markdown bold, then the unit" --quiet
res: **280** mmHg
